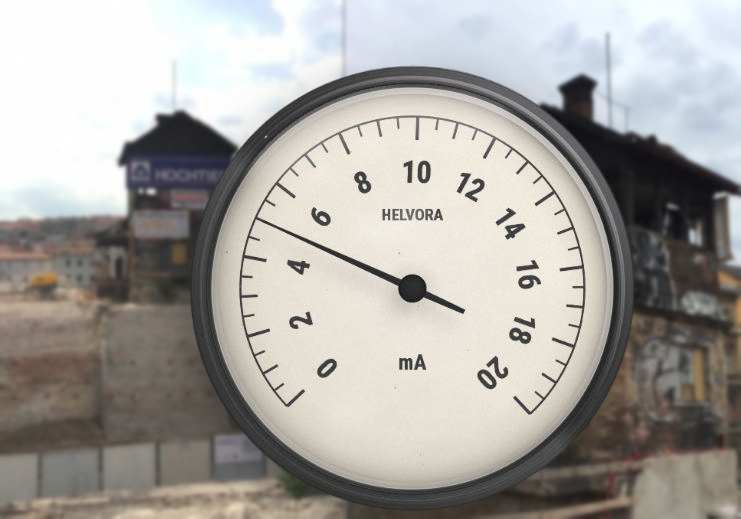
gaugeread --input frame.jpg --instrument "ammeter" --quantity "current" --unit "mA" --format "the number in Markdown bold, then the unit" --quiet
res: **5** mA
